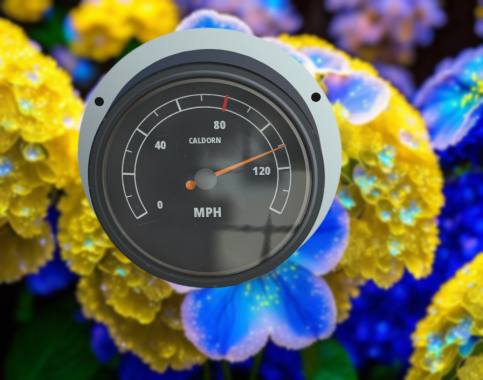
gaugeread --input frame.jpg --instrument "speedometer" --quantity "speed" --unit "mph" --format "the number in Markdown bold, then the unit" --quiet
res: **110** mph
